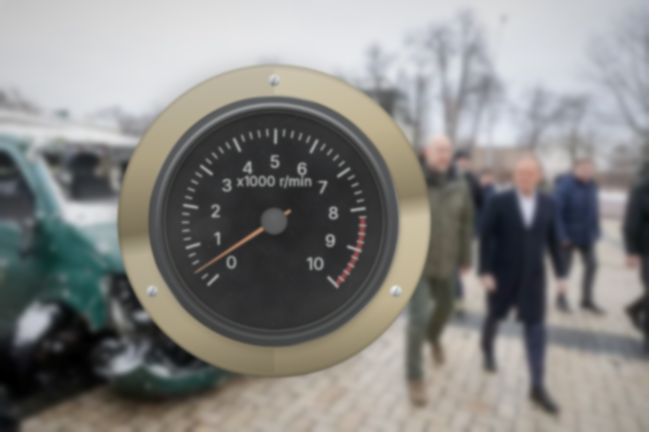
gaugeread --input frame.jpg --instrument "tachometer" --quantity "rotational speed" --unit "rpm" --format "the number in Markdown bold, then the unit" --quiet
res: **400** rpm
